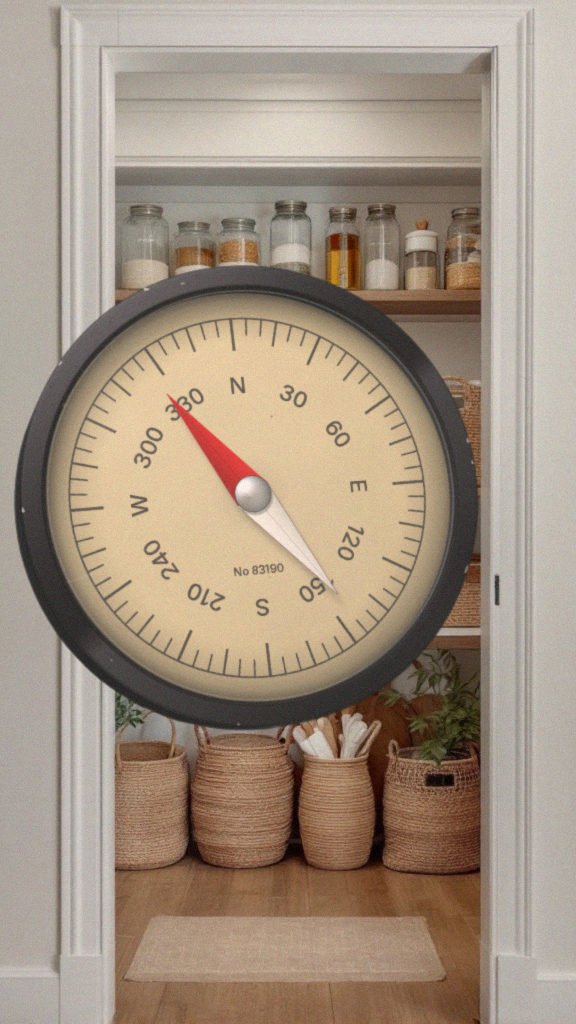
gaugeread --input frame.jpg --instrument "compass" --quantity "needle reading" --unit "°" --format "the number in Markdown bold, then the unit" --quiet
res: **325** °
